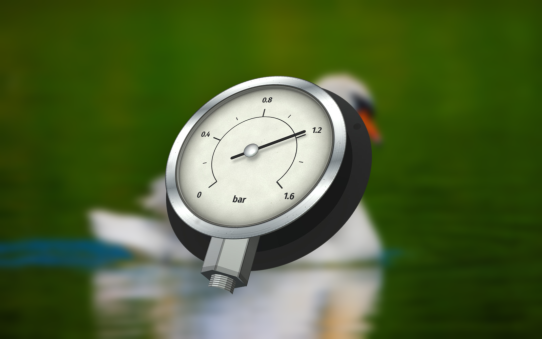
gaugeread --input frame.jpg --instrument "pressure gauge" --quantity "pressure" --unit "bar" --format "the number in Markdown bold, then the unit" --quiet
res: **1.2** bar
